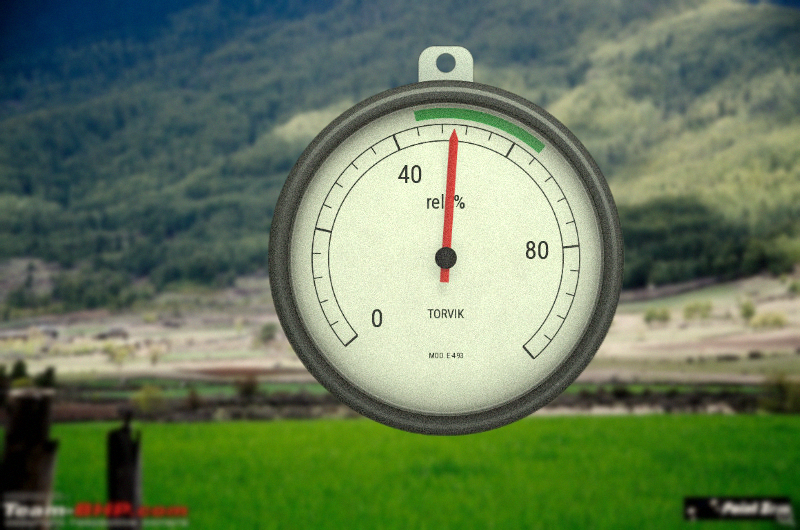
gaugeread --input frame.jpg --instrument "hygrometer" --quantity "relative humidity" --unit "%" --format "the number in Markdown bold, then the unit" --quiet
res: **50** %
